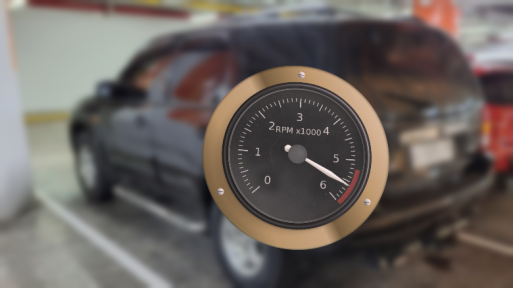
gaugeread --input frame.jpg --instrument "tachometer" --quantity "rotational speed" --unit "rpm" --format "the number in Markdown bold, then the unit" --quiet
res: **5600** rpm
